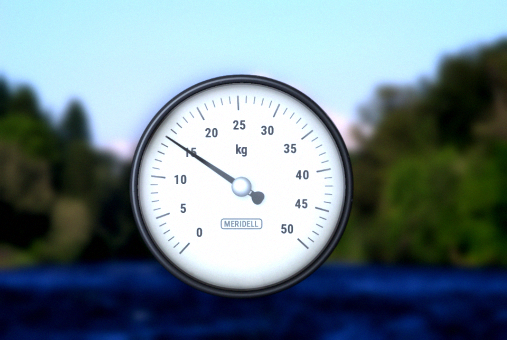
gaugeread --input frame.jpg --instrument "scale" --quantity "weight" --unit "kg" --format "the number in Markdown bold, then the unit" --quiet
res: **15** kg
